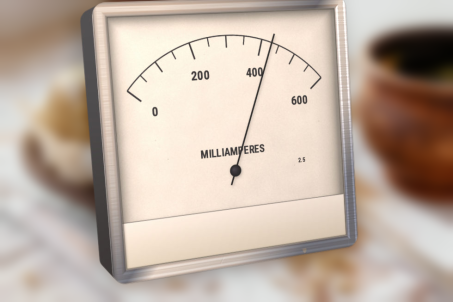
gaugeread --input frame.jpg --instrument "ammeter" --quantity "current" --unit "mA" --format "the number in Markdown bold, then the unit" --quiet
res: **425** mA
